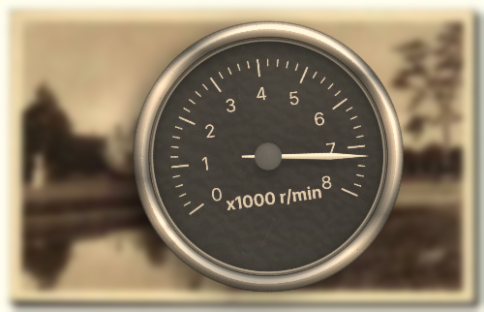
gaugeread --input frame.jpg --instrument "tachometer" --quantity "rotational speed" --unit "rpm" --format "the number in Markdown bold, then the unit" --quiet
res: **7200** rpm
